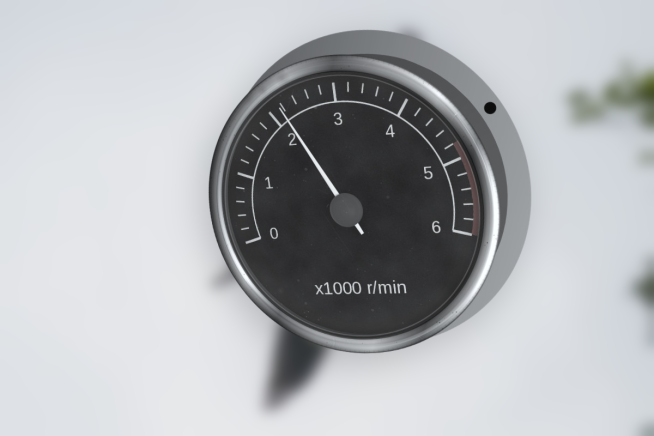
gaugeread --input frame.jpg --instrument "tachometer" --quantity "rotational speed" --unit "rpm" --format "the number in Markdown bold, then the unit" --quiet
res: **2200** rpm
